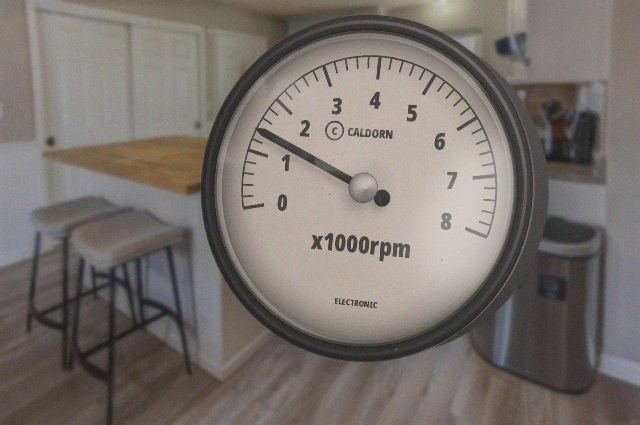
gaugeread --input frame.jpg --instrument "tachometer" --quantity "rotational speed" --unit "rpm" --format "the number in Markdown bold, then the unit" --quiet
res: **1400** rpm
